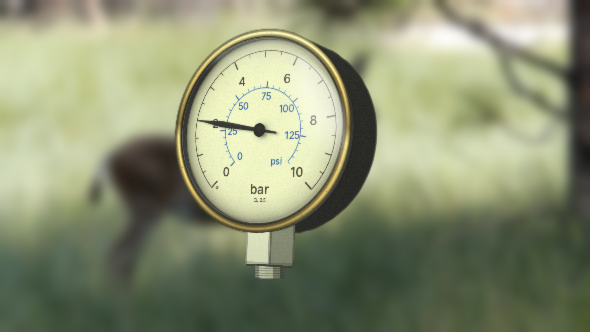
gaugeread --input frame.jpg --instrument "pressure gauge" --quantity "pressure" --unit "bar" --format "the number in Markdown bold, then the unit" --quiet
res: **2** bar
